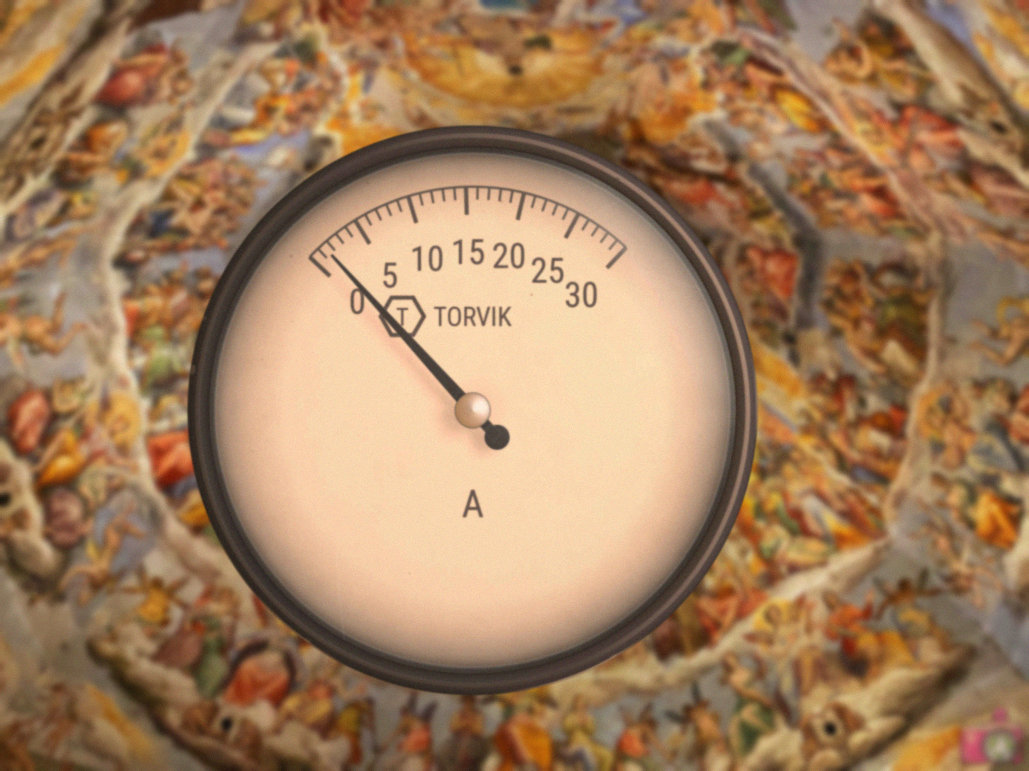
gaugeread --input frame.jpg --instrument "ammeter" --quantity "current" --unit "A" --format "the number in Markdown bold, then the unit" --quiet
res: **1.5** A
